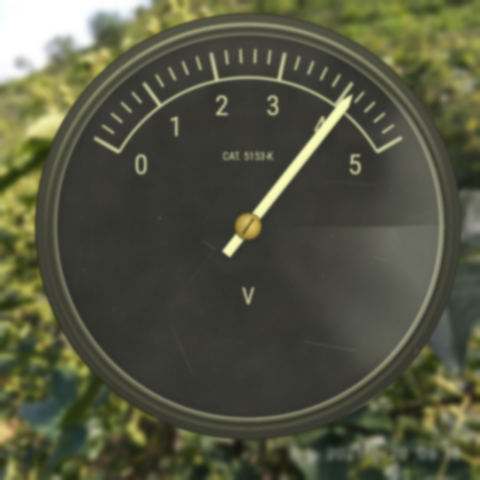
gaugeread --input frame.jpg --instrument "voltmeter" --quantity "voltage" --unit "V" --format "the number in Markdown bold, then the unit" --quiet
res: **4.1** V
